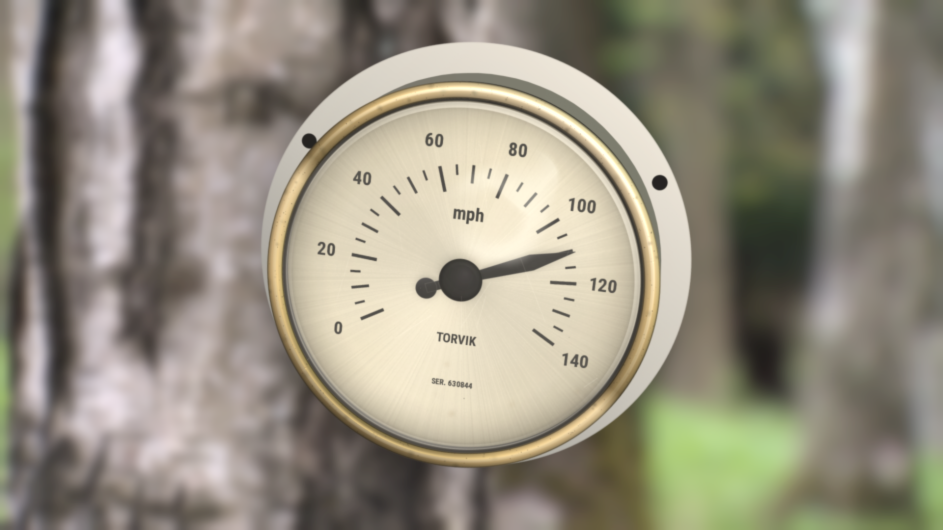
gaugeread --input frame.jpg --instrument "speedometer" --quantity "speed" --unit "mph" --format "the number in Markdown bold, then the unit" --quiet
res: **110** mph
